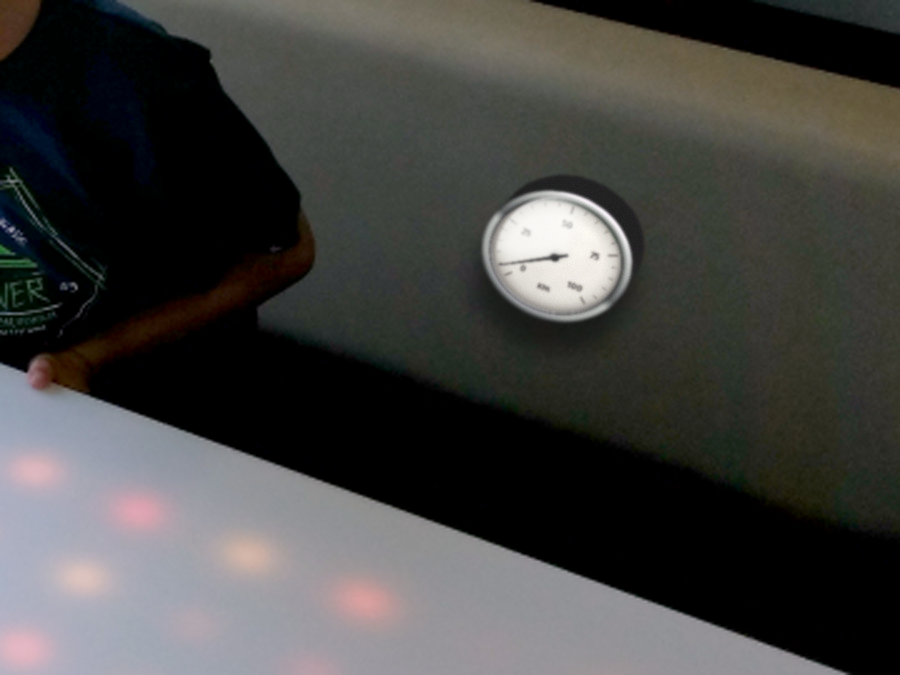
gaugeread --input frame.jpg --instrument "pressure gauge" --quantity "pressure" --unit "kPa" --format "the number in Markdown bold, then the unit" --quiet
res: **5** kPa
